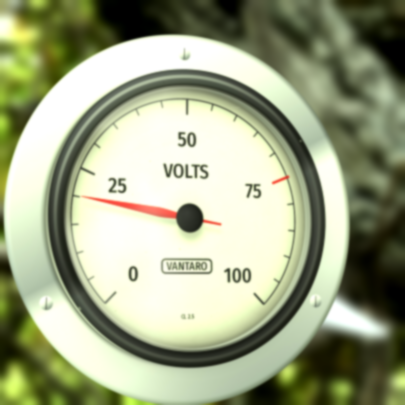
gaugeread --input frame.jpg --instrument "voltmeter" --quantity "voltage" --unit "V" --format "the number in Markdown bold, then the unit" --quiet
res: **20** V
